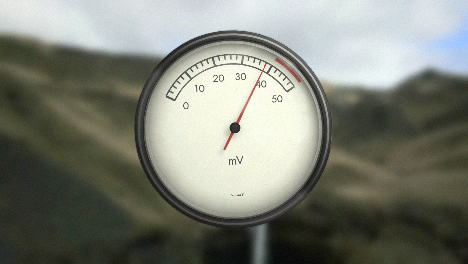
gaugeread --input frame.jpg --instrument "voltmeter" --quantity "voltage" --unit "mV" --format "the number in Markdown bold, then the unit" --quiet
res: **38** mV
